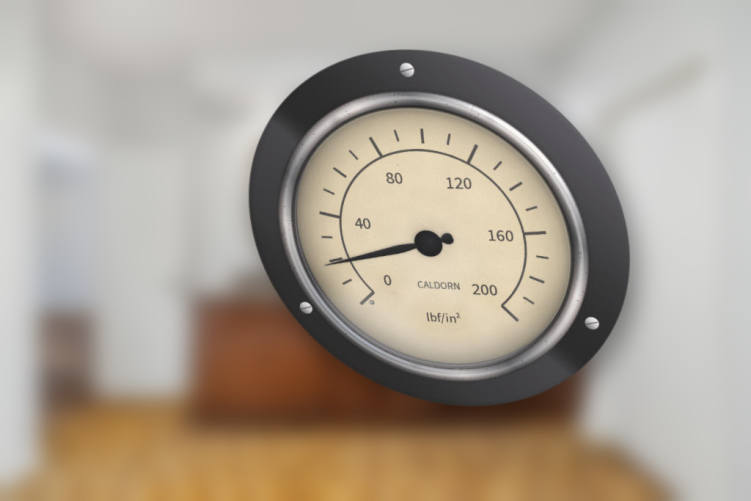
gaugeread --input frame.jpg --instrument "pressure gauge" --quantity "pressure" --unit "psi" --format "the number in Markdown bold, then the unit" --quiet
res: **20** psi
